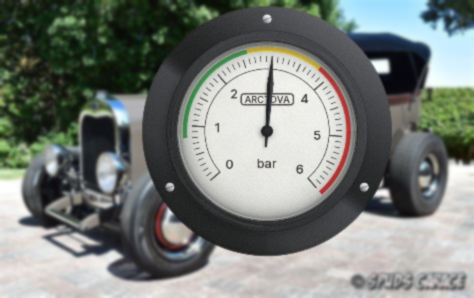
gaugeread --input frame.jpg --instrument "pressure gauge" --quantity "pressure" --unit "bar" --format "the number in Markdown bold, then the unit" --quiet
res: **3** bar
